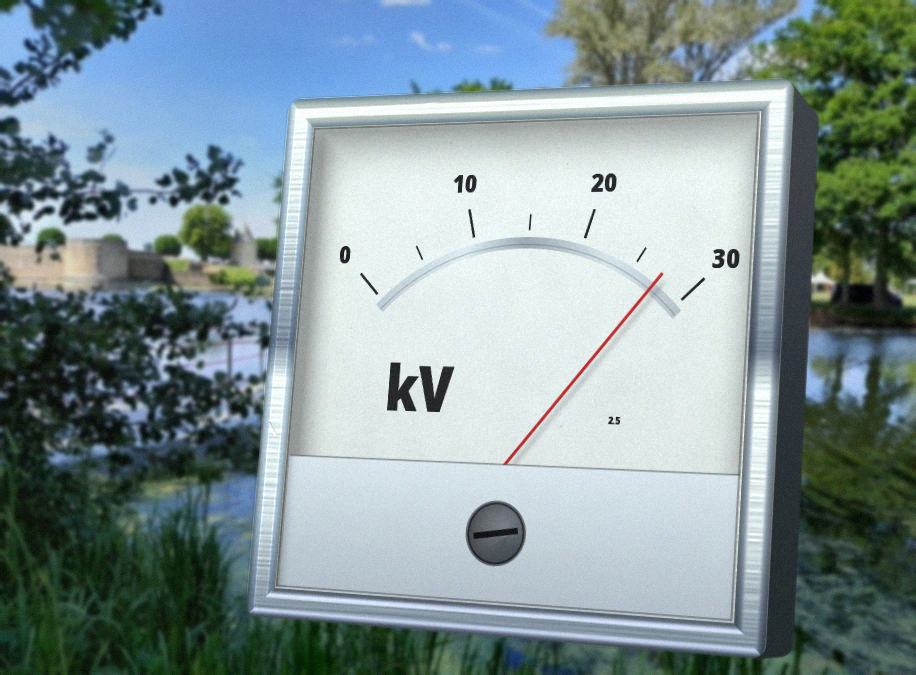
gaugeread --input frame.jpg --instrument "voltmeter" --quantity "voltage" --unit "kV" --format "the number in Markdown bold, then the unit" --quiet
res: **27.5** kV
